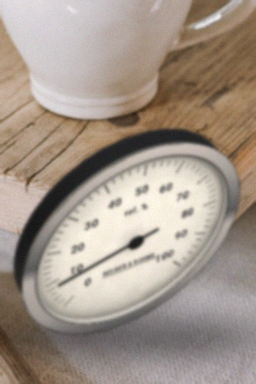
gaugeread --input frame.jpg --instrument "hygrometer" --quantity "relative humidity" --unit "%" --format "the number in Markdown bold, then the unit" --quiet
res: **10** %
